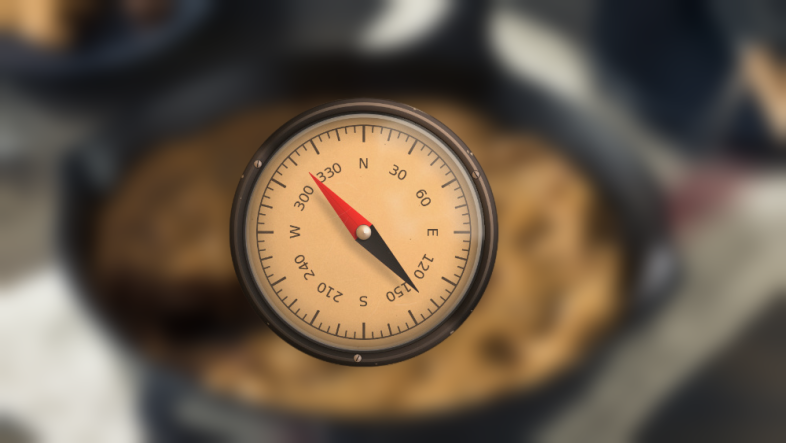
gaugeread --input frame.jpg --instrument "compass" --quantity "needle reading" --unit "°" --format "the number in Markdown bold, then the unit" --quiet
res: **317.5** °
